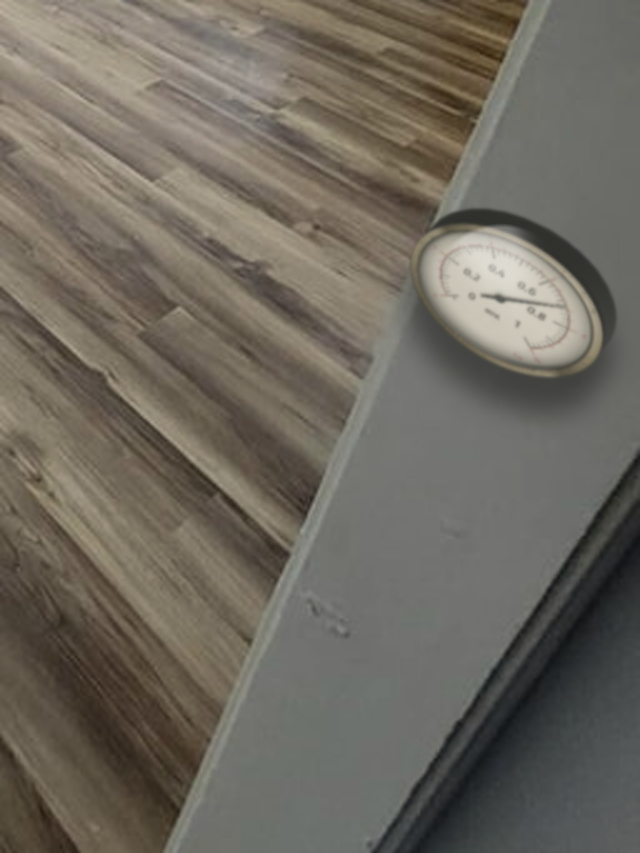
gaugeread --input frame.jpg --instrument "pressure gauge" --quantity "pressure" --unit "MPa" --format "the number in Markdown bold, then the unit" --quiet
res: **0.7** MPa
